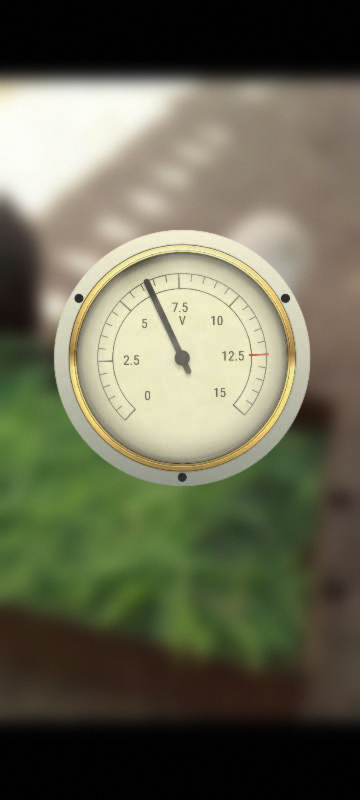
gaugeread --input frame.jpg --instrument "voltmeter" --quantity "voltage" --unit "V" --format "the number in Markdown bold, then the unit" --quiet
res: **6.25** V
